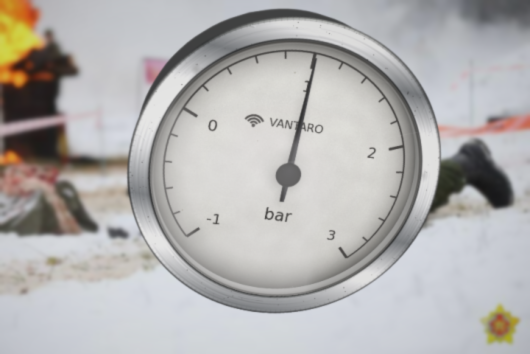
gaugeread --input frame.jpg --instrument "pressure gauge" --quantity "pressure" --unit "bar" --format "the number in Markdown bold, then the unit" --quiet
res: **1** bar
